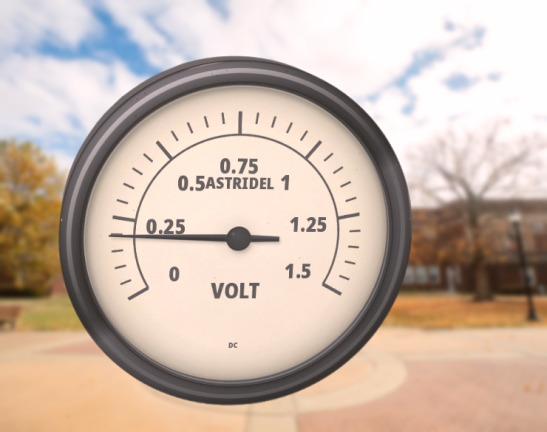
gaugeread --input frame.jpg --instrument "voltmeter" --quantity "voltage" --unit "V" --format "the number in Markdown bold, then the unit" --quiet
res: **0.2** V
